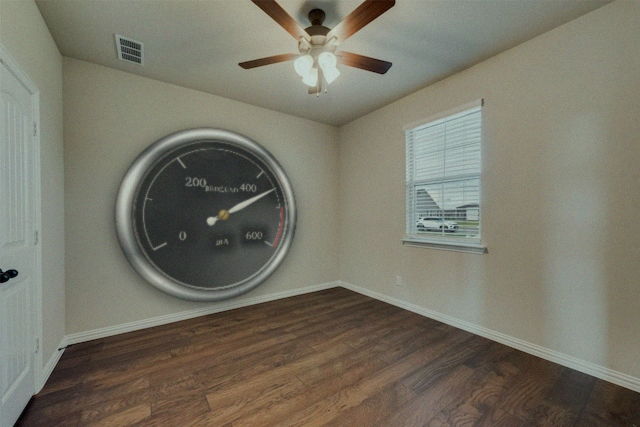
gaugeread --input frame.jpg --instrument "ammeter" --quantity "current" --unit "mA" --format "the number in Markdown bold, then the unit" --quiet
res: **450** mA
